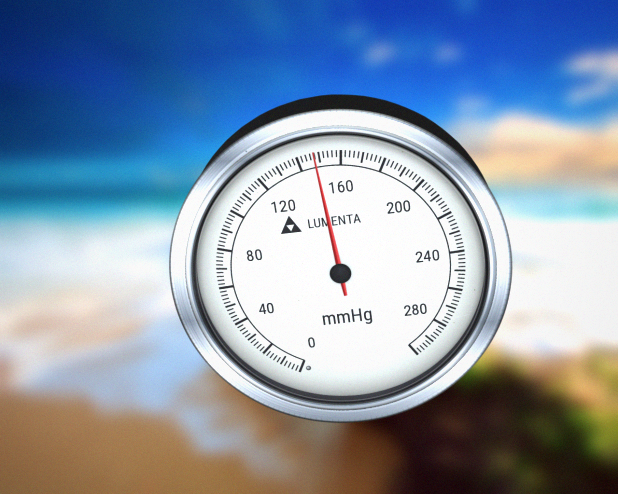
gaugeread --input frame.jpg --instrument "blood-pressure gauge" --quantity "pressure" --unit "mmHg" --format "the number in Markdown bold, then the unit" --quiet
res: **148** mmHg
